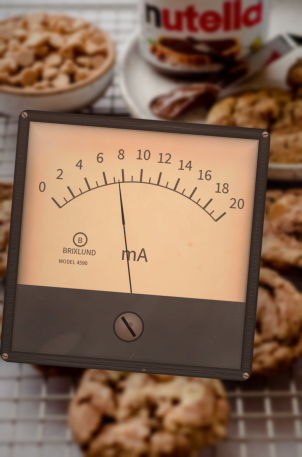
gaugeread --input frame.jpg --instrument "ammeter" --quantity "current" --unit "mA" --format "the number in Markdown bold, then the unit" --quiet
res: **7.5** mA
